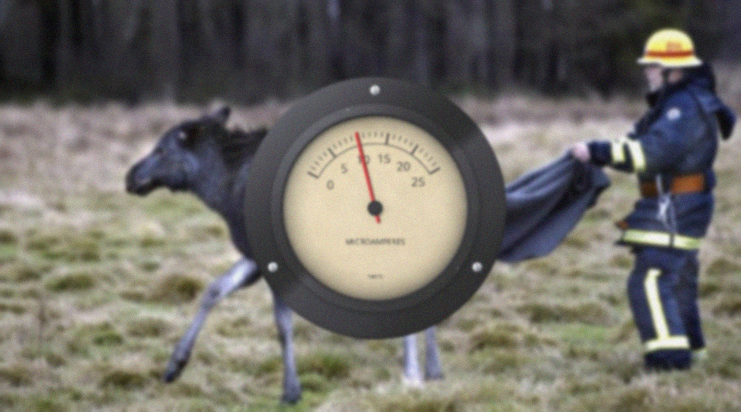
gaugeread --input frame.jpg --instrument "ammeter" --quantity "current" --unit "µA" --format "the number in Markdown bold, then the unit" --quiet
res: **10** µA
